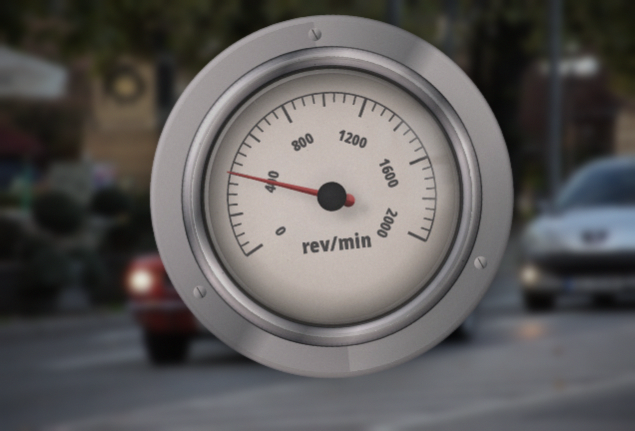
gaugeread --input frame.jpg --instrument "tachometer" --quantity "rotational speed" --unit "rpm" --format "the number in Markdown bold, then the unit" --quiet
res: **400** rpm
